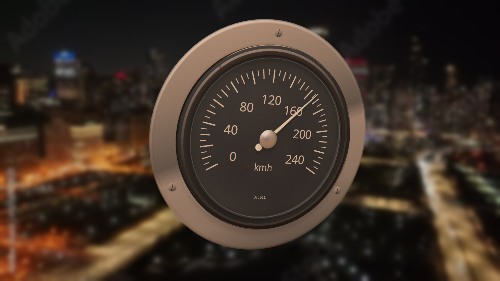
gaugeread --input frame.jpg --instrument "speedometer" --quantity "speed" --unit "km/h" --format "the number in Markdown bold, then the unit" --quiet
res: **165** km/h
